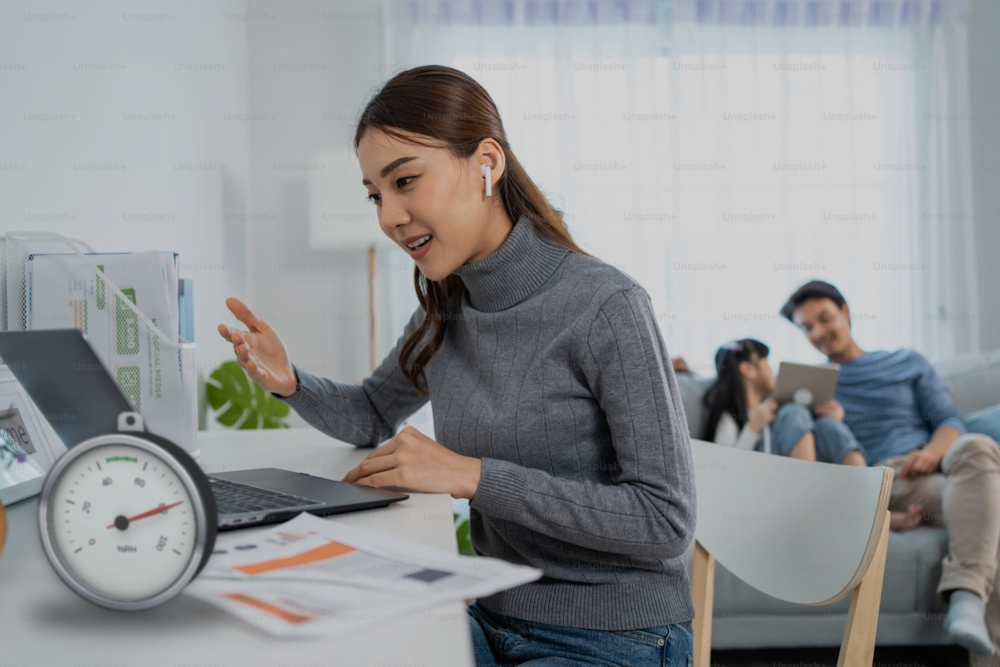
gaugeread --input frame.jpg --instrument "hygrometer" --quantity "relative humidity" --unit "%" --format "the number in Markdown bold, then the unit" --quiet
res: **80** %
